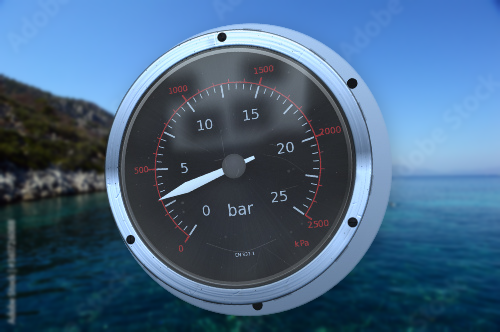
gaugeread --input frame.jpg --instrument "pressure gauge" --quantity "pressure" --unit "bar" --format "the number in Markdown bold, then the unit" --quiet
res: **3** bar
